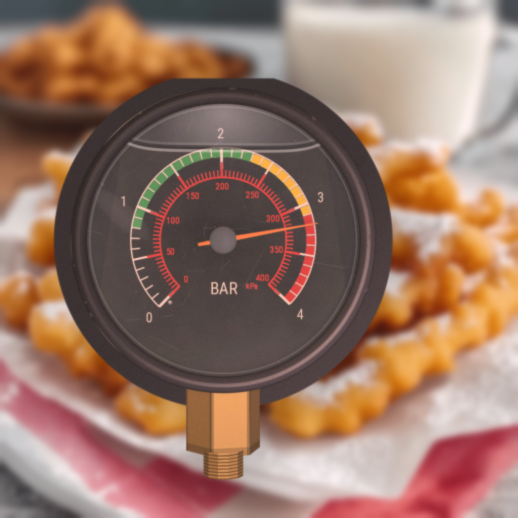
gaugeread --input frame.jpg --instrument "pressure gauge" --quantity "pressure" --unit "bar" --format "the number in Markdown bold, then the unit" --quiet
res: **3.2** bar
